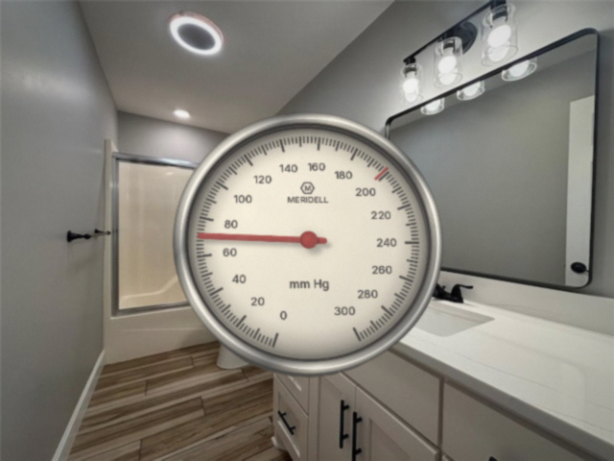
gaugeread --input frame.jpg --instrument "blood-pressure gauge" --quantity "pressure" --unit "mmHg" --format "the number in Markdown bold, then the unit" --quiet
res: **70** mmHg
